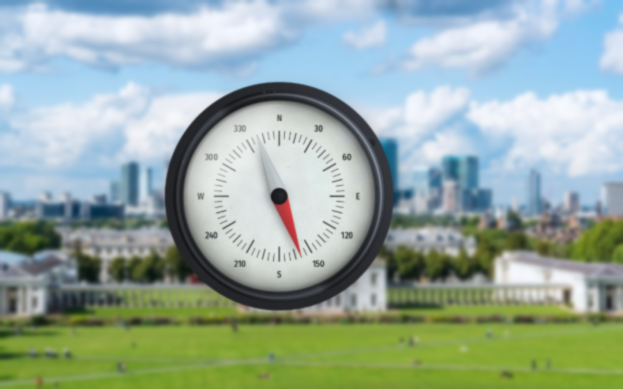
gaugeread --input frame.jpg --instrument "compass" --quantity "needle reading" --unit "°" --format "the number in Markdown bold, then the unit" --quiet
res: **160** °
